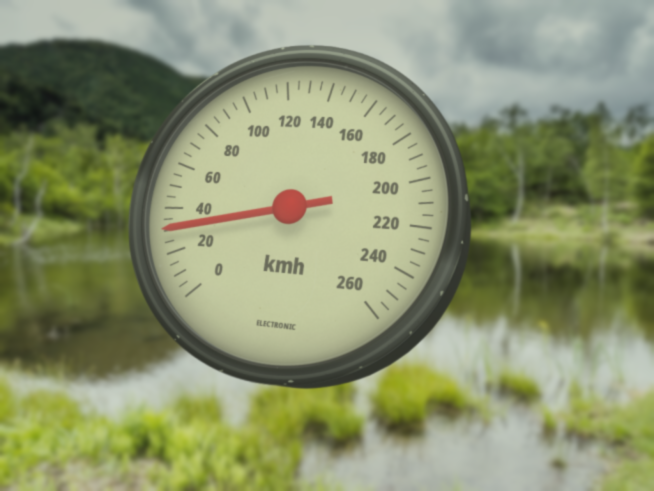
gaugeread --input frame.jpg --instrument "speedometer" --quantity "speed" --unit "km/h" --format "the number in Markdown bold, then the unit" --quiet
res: **30** km/h
